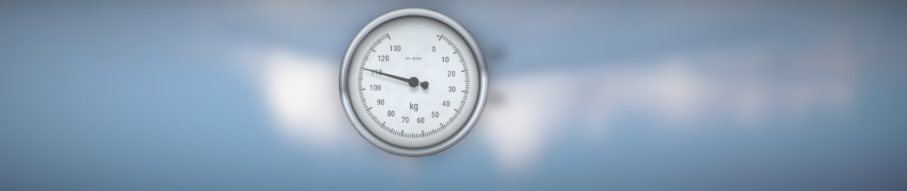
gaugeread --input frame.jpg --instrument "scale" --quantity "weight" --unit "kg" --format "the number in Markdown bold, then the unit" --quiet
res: **110** kg
